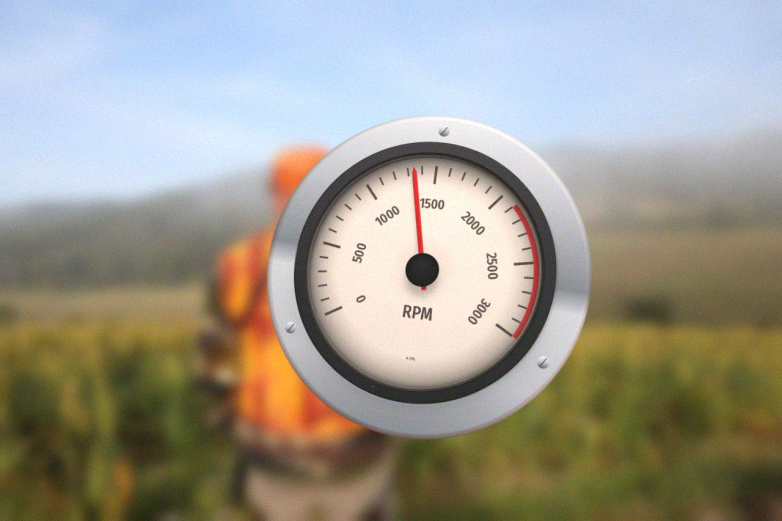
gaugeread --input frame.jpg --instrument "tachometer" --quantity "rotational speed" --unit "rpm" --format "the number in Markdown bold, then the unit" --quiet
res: **1350** rpm
